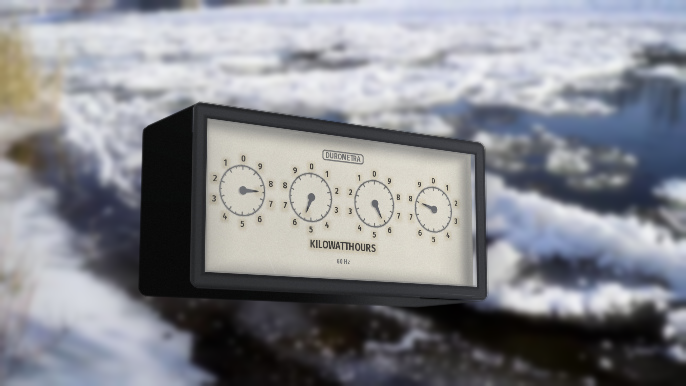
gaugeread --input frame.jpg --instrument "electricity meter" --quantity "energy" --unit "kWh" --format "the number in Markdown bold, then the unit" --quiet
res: **7558** kWh
